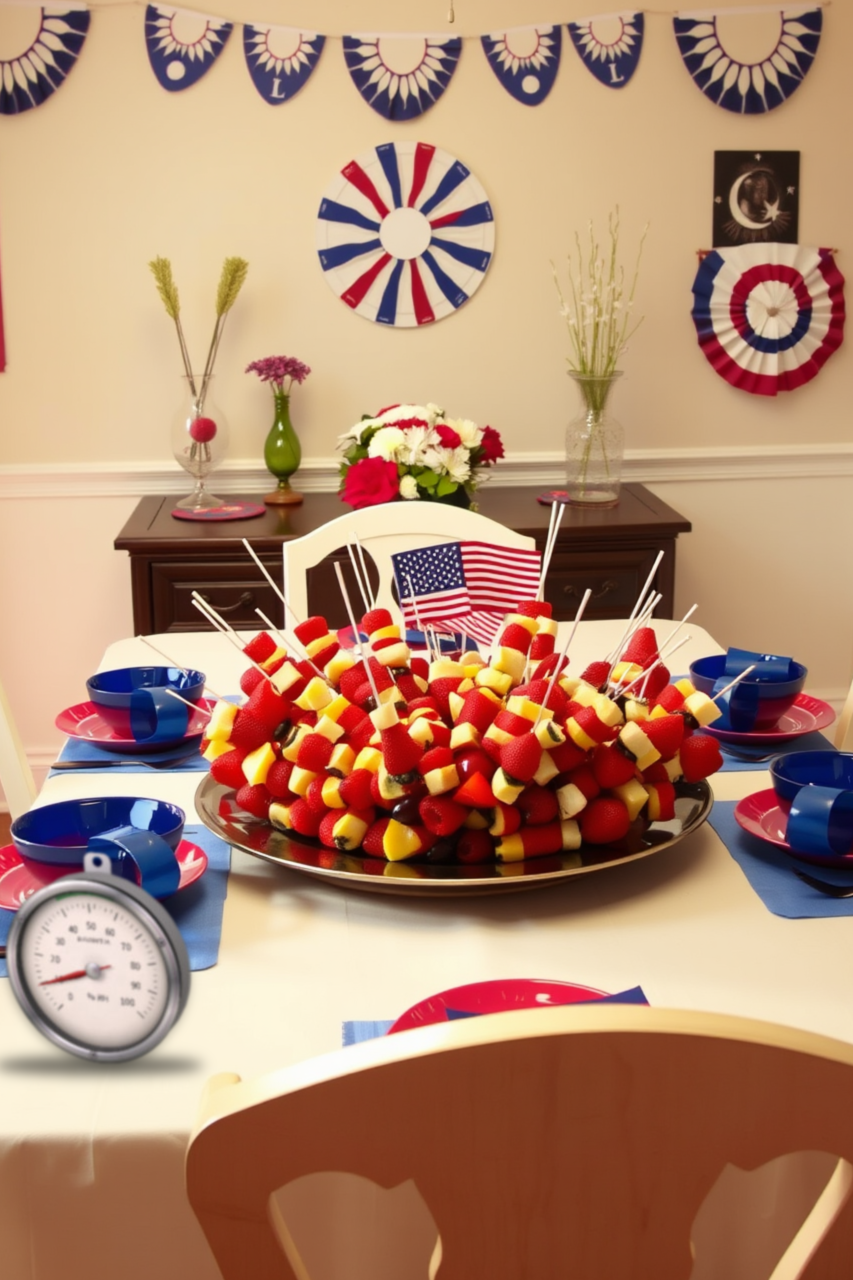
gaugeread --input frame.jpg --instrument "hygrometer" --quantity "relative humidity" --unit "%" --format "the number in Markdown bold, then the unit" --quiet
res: **10** %
